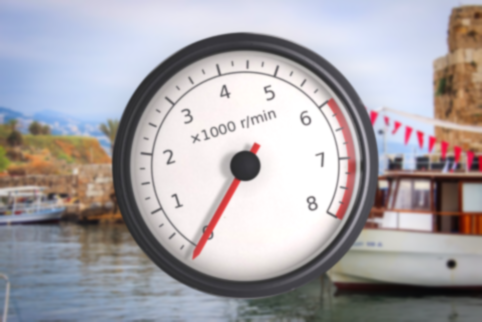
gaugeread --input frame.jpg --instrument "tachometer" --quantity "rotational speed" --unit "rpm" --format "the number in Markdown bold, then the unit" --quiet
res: **0** rpm
